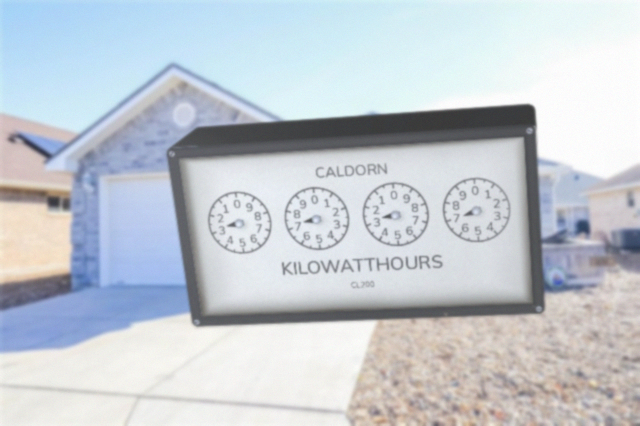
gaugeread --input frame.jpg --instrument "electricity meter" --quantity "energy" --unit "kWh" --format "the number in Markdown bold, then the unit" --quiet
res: **2727** kWh
